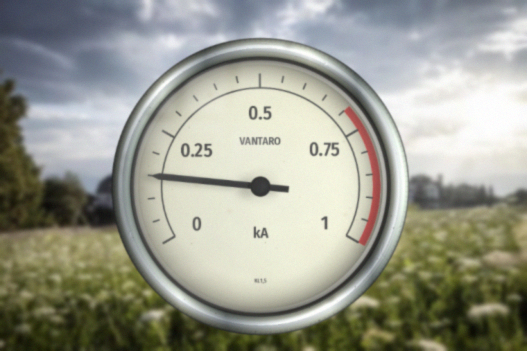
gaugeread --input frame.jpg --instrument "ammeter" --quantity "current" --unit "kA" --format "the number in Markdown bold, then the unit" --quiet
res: **0.15** kA
